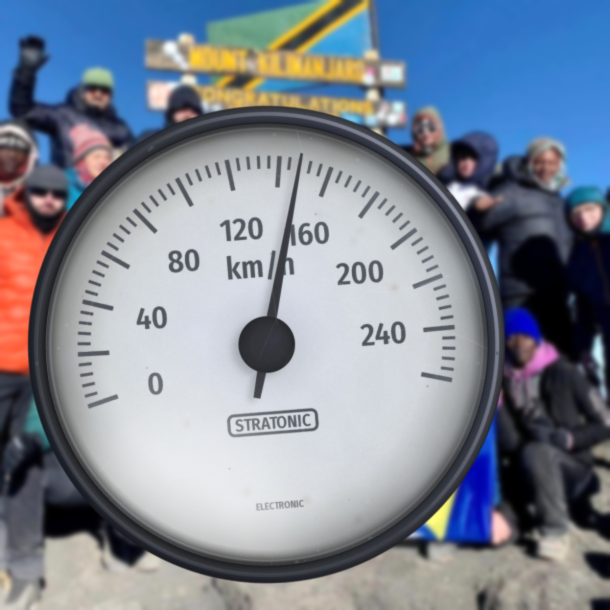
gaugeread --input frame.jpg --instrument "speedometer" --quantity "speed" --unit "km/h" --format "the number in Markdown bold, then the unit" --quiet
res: **148** km/h
